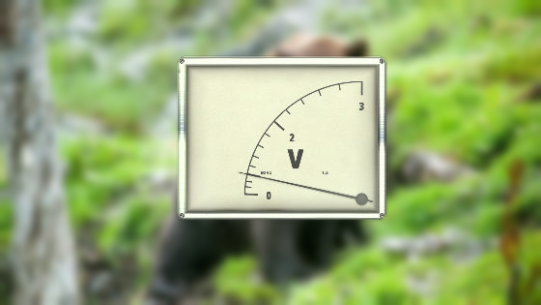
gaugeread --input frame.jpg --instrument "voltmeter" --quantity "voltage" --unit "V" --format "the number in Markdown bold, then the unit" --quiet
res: **1** V
